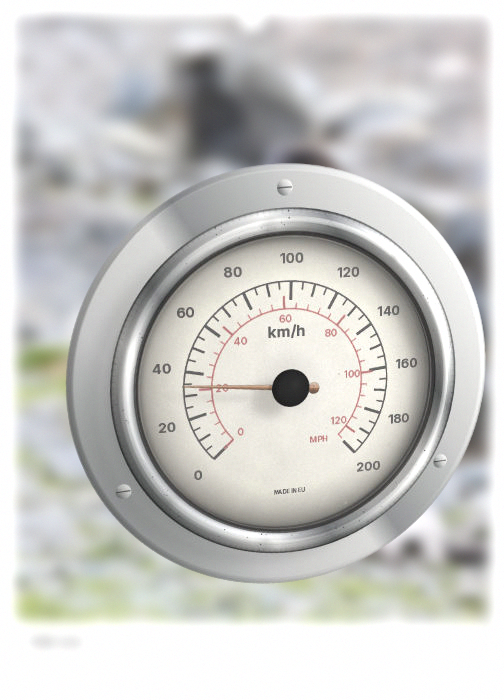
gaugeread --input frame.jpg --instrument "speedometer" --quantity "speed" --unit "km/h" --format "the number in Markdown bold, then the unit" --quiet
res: **35** km/h
